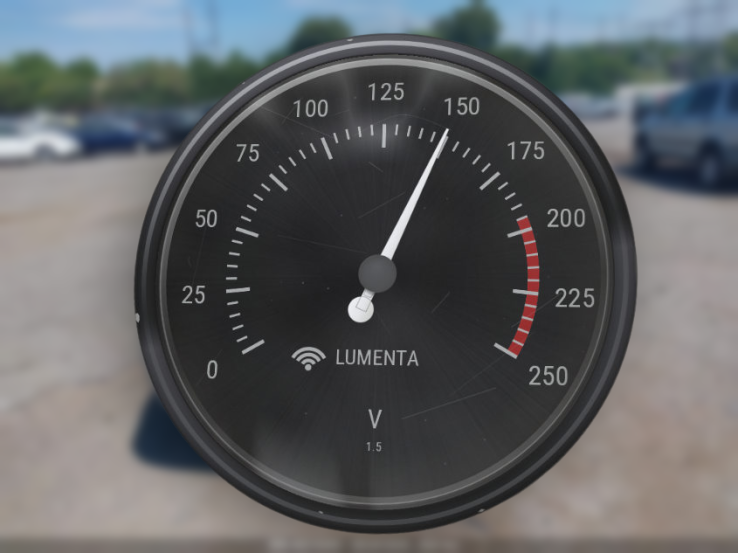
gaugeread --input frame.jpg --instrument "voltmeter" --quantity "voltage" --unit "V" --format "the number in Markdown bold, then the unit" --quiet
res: **150** V
